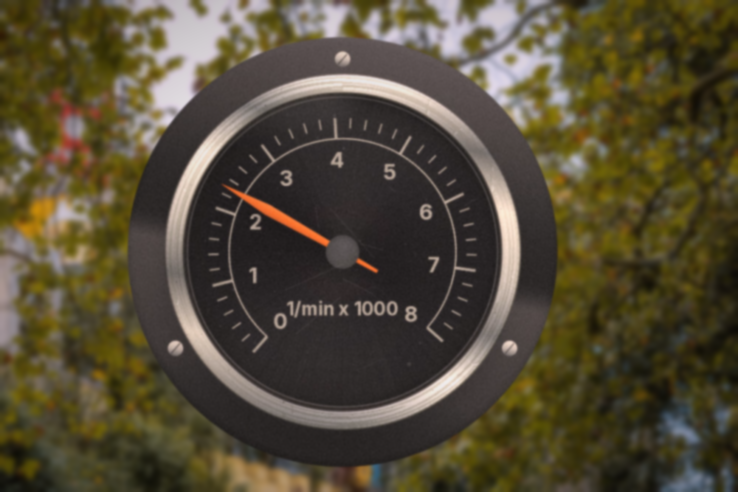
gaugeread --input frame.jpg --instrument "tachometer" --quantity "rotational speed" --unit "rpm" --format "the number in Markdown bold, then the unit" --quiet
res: **2300** rpm
